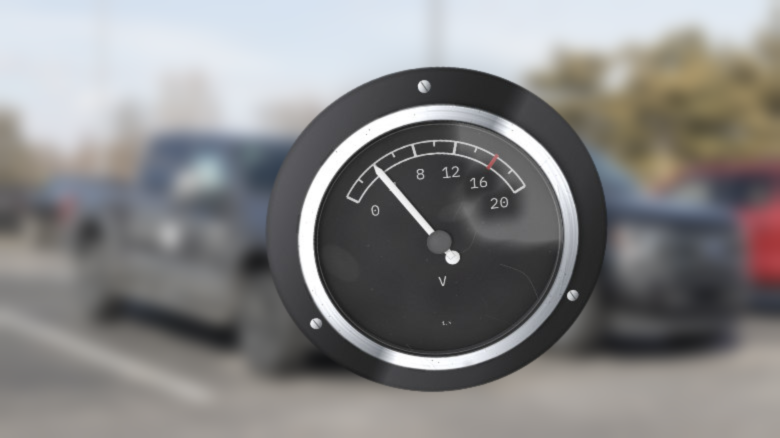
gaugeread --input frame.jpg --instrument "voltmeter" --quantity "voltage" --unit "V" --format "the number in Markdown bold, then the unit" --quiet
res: **4** V
